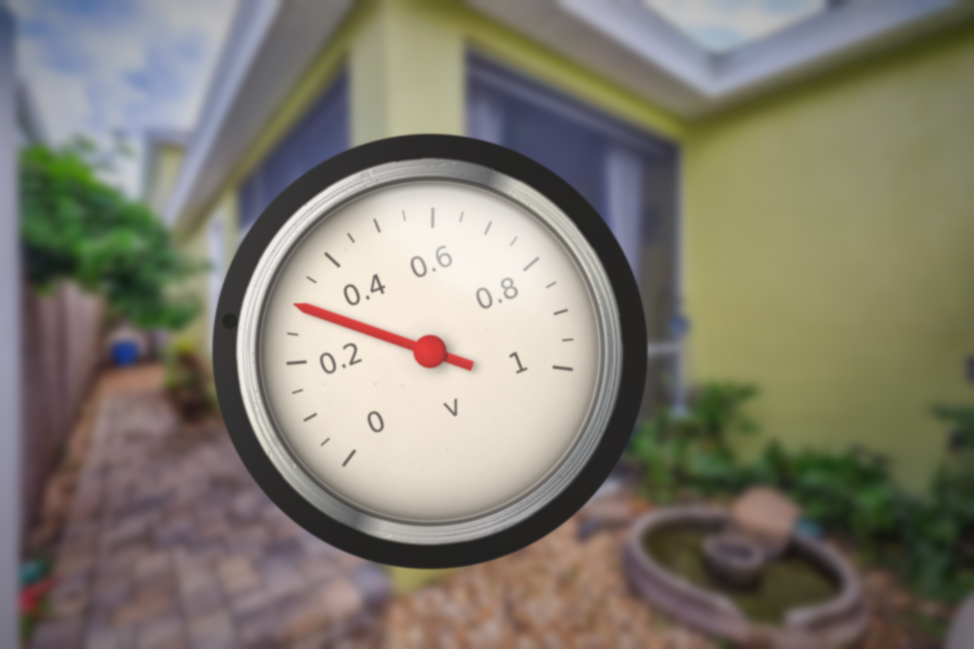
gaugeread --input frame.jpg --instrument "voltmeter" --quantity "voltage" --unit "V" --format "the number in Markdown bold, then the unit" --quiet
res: **0.3** V
